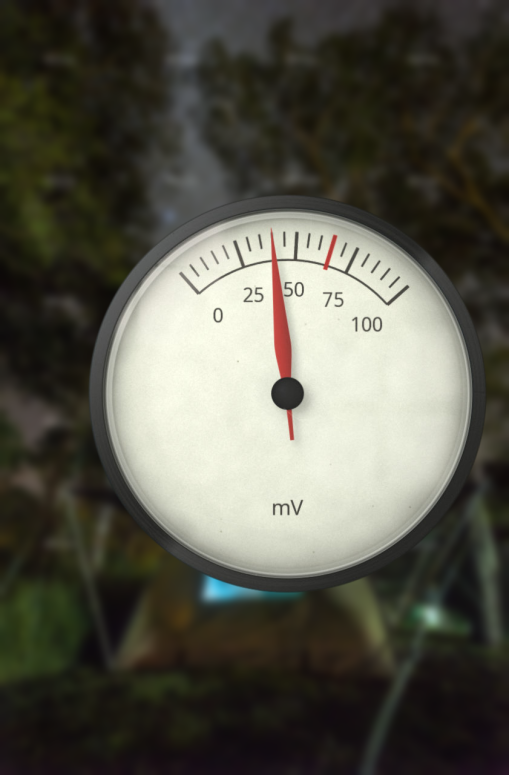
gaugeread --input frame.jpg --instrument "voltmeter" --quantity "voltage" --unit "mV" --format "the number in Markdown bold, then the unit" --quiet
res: **40** mV
